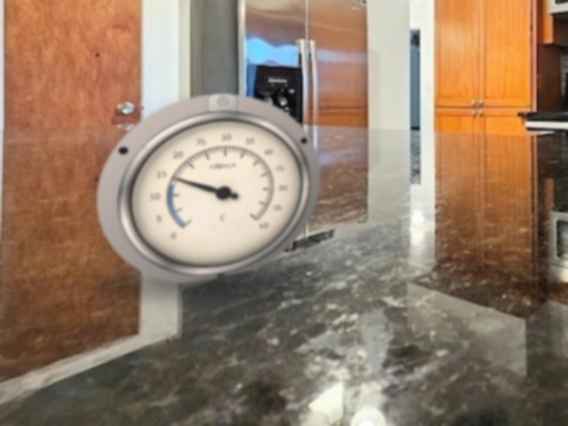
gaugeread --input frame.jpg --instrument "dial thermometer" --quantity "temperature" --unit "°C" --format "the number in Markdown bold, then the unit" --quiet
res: **15** °C
